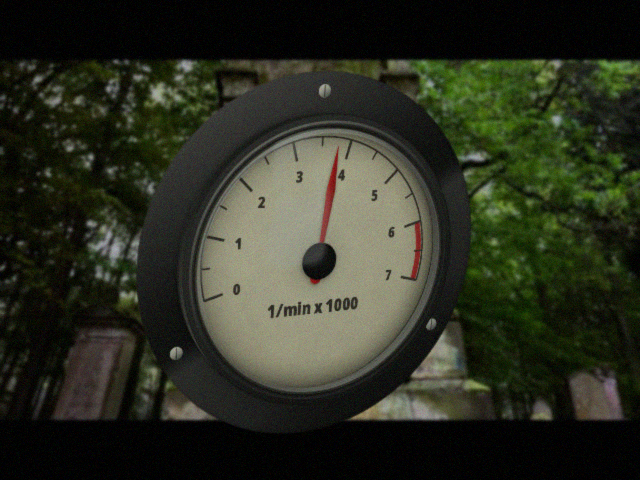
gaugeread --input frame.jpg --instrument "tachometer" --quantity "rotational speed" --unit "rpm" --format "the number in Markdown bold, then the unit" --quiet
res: **3750** rpm
